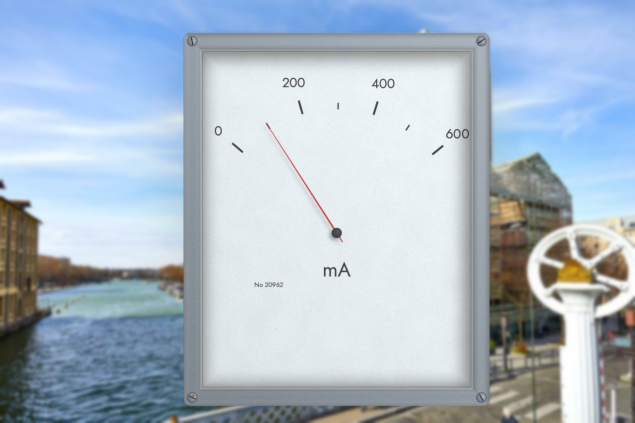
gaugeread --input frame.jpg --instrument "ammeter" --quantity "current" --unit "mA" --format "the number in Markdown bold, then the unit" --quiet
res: **100** mA
